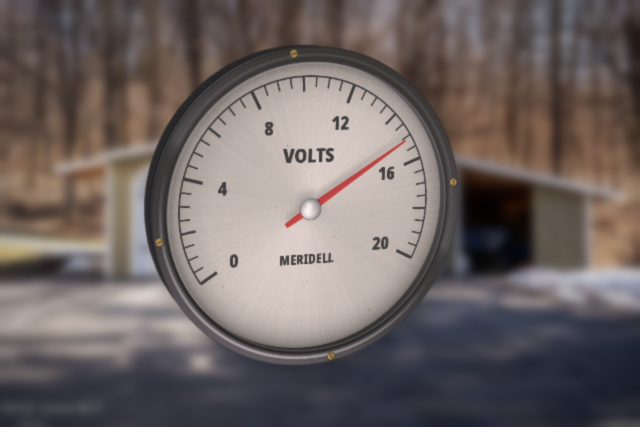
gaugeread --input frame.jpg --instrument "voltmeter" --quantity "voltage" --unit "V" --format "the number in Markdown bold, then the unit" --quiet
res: **15** V
